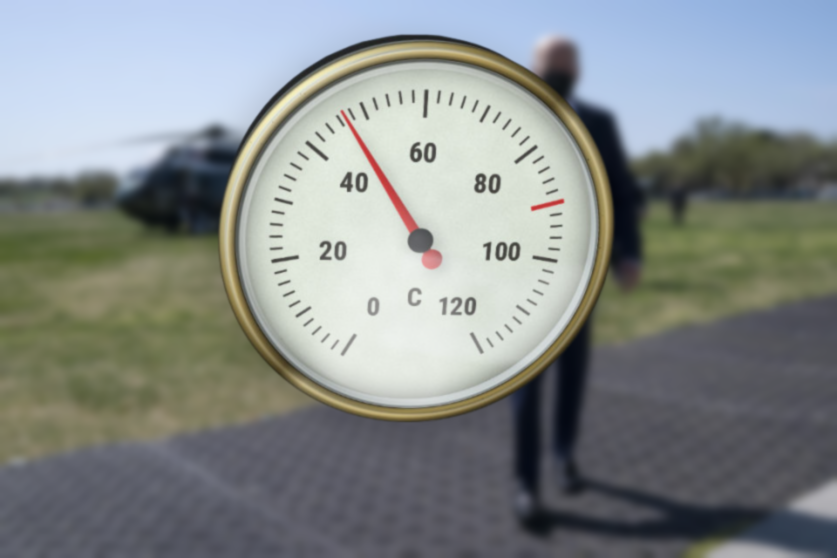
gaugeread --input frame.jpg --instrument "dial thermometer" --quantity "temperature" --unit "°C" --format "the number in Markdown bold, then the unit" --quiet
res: **47** °C
